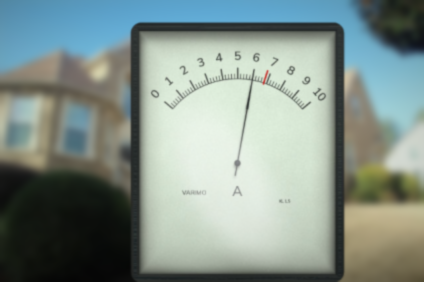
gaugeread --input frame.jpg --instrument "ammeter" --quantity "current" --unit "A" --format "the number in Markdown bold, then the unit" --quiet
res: **6** A
